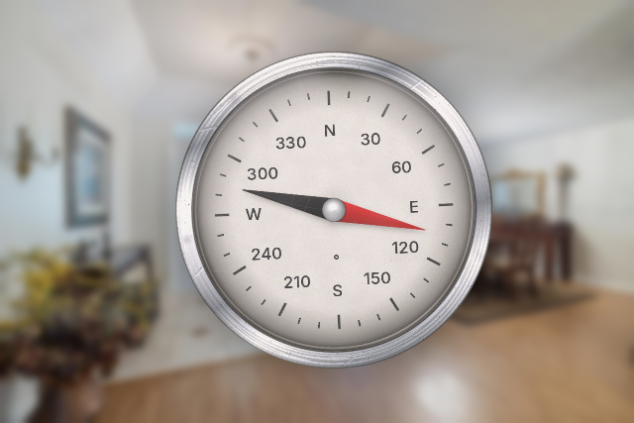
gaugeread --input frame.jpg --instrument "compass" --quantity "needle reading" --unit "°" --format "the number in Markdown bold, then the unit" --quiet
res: **105** °
